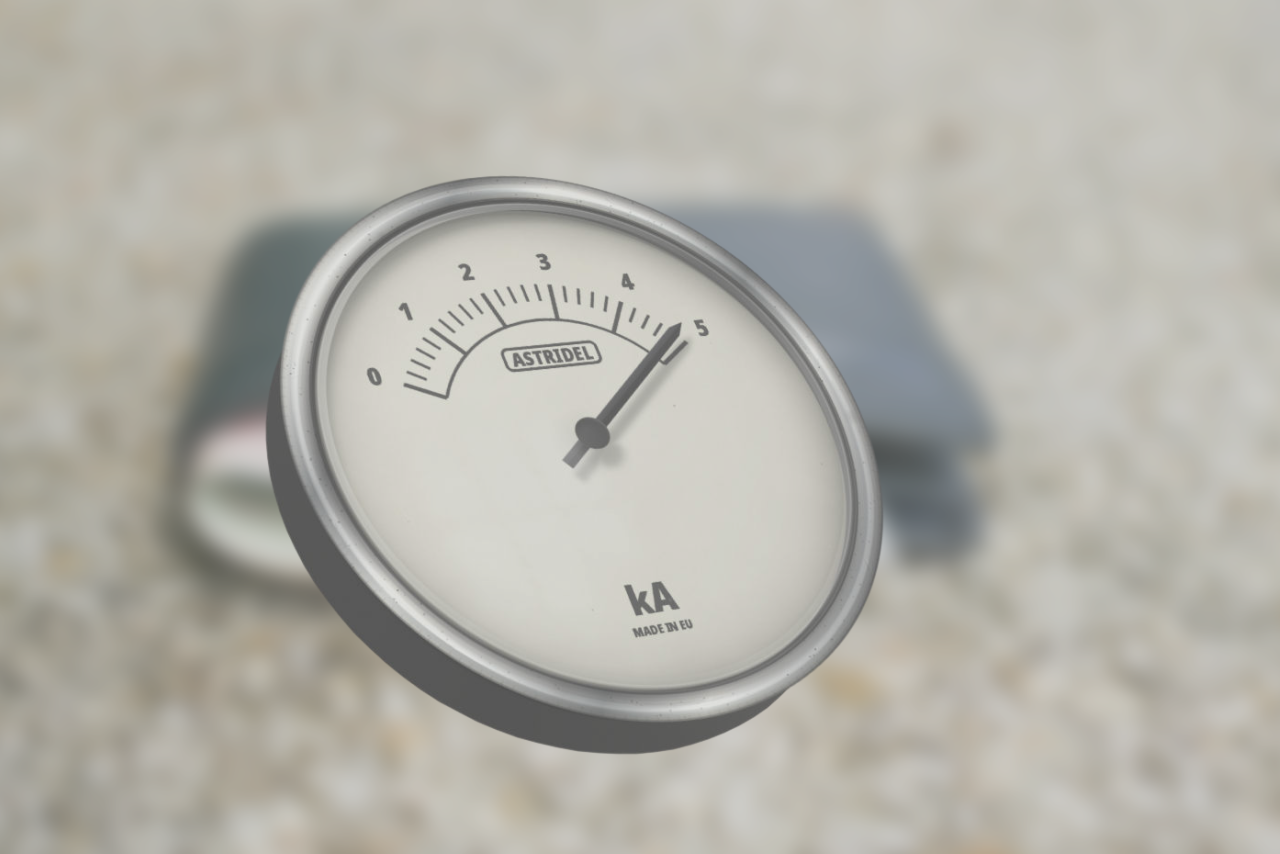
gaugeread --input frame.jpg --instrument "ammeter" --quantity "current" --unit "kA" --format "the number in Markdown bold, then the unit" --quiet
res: **4.8** kA
